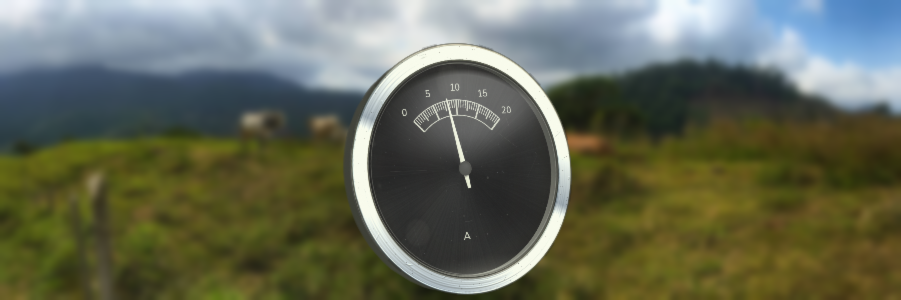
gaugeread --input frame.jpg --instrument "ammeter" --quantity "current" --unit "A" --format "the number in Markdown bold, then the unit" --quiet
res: **7.5** A
